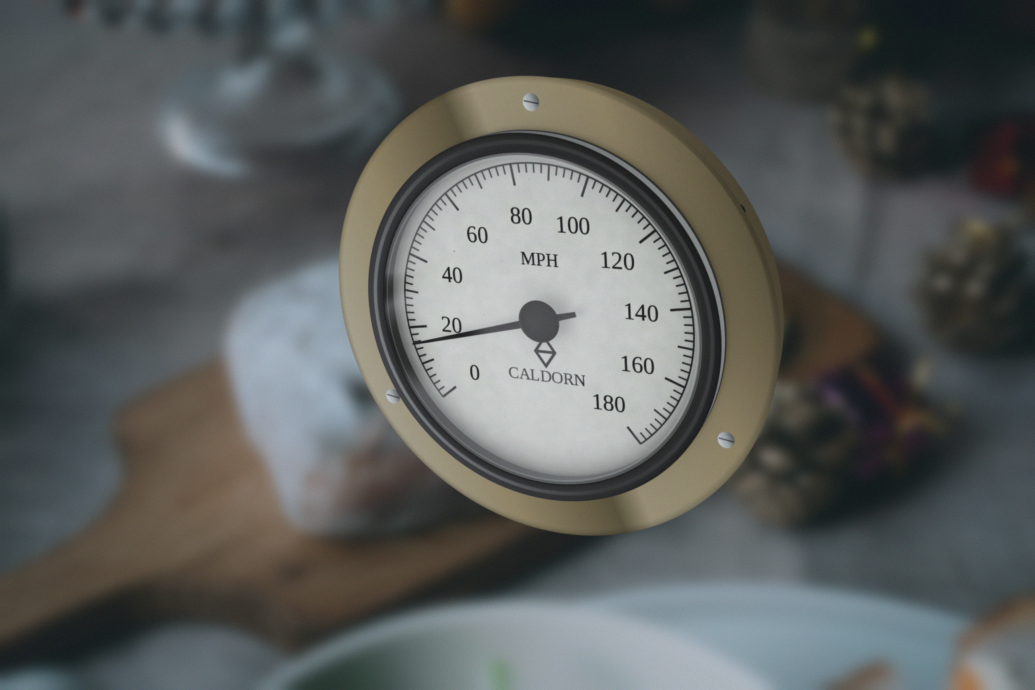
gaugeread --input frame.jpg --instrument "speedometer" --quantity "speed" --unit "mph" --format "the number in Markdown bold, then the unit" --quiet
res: **16** mph
